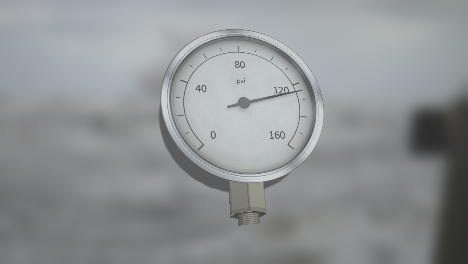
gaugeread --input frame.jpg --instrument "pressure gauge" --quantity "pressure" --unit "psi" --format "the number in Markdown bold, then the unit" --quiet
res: **125** psi
